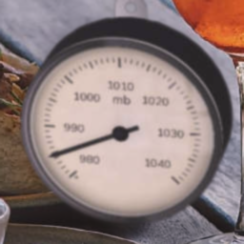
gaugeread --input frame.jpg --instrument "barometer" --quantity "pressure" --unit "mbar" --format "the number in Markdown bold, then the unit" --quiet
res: **985** mbar
